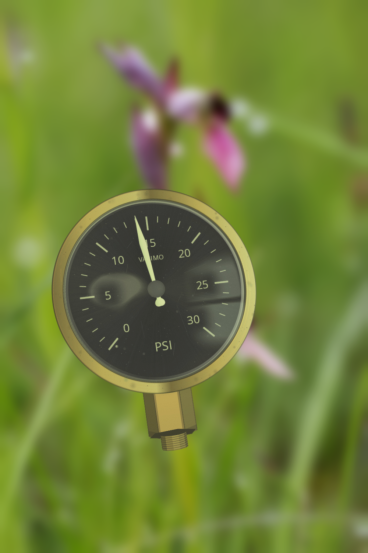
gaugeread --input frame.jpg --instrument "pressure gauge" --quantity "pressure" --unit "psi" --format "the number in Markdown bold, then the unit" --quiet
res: **14** psi
